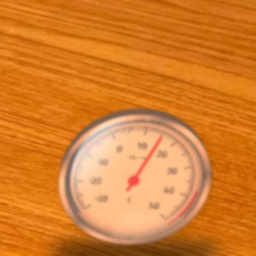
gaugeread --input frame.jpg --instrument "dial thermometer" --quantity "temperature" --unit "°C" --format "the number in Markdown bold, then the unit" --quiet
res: **15** °C
